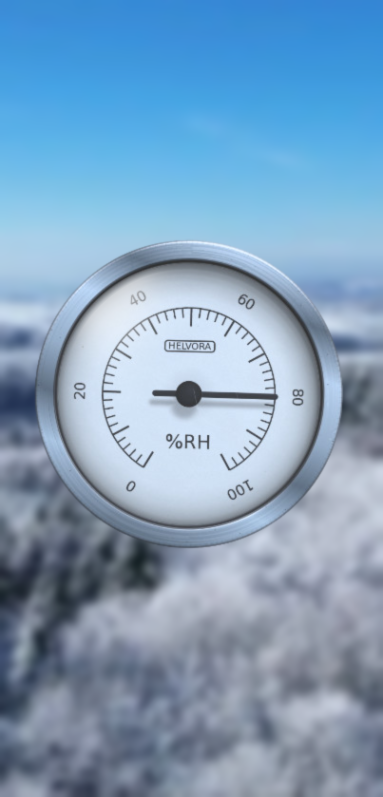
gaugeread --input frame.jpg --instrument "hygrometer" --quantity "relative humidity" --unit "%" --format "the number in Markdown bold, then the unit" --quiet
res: **80** %
